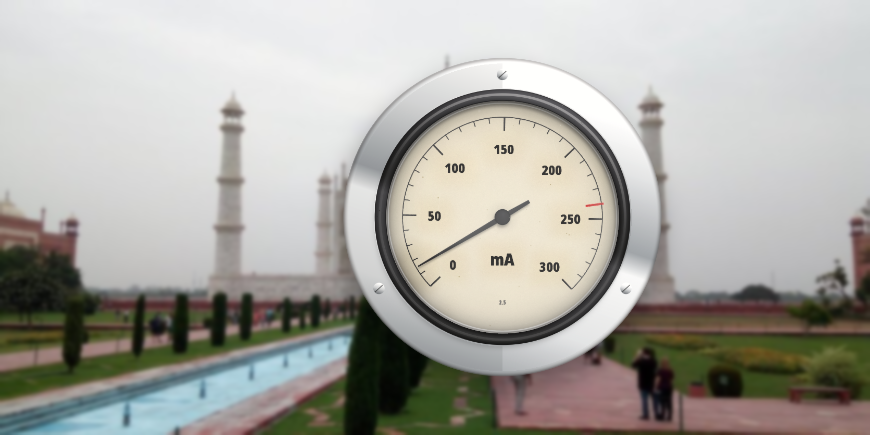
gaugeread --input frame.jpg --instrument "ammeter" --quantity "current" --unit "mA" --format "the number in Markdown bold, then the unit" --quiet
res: **15** mA
